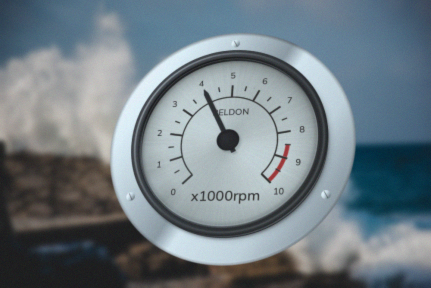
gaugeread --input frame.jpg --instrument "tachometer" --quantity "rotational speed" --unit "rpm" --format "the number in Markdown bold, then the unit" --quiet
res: **4000** rpm
